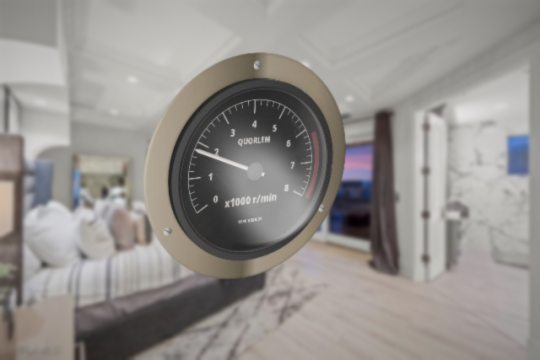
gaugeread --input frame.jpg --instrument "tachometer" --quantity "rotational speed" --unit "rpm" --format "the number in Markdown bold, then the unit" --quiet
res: **1800** rpm
